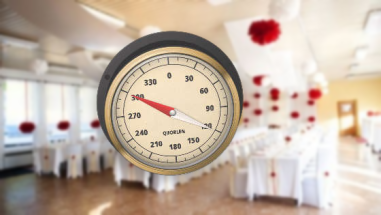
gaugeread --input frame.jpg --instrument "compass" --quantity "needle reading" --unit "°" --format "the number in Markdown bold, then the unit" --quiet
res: **300** °
